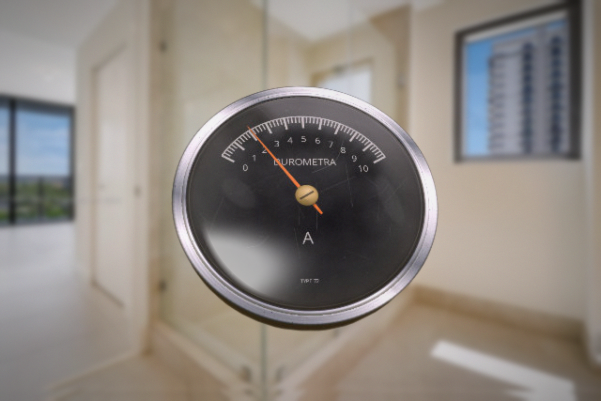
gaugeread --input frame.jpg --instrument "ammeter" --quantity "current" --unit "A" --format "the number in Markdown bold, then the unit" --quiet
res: **2** A
